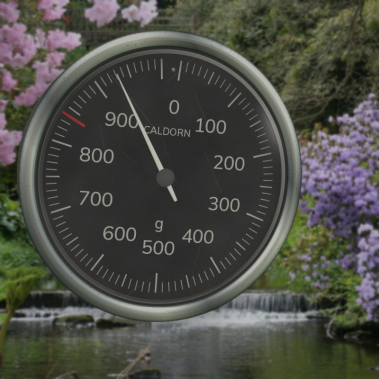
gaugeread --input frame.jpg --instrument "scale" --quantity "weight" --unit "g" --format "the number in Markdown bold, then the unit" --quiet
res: **930** g
